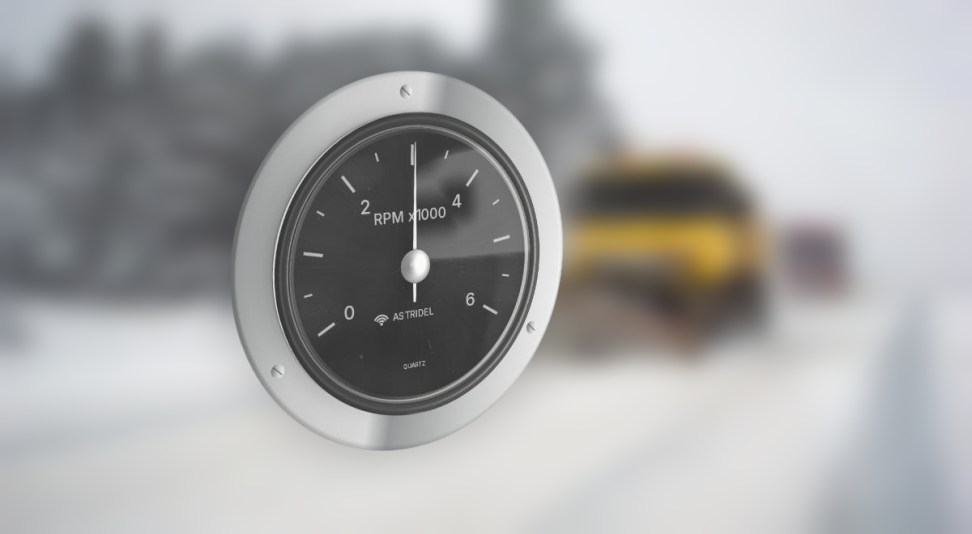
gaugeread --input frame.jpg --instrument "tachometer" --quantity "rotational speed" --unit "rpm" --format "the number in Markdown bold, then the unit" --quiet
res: **3000** rpm
